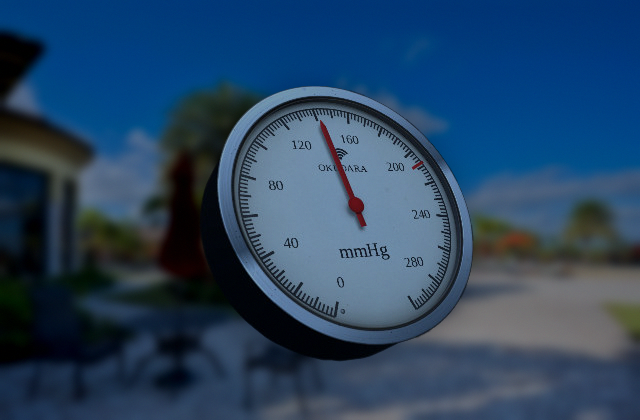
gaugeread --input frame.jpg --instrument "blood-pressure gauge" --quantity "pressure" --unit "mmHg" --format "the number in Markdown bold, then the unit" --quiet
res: **140** mmHg
